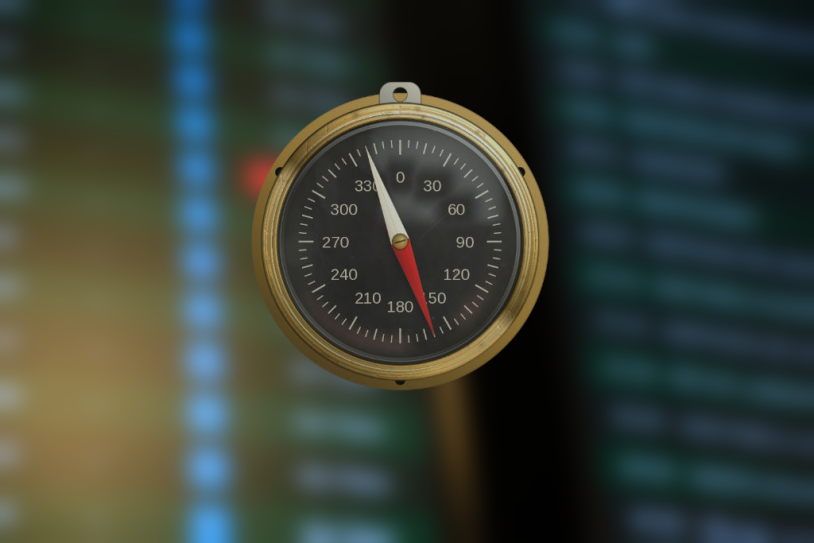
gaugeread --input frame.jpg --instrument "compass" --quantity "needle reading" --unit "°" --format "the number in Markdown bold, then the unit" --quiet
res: **160** °
